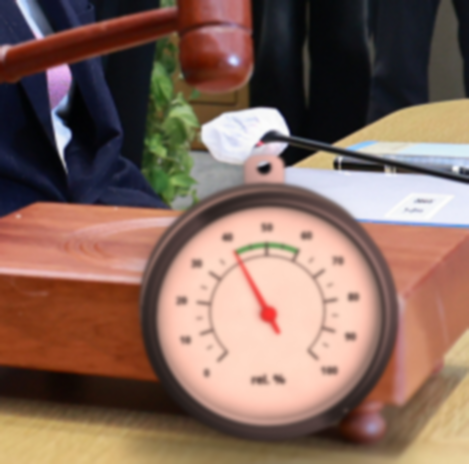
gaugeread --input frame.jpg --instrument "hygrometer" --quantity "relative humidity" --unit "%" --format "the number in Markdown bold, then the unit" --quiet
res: **40** %
